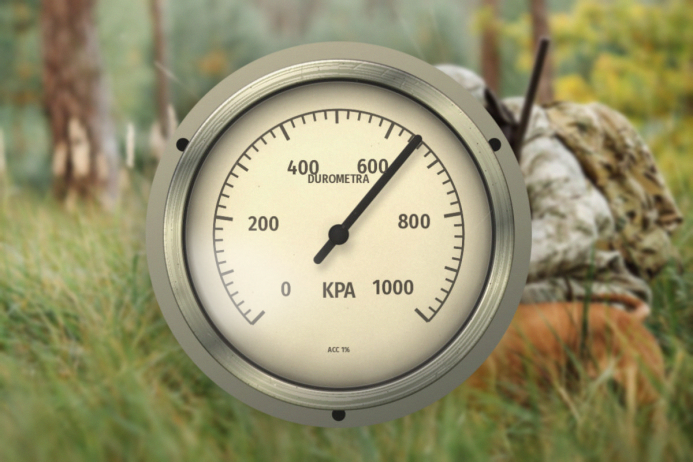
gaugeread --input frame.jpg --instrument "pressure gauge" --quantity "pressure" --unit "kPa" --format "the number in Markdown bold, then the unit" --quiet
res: **650** kPa
